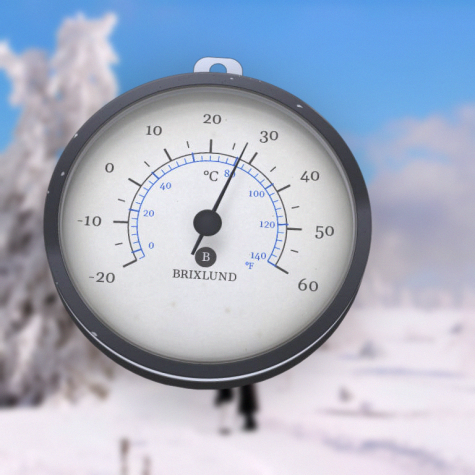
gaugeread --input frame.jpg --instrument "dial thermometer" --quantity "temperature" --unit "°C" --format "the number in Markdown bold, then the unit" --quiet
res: **27.5** °C
